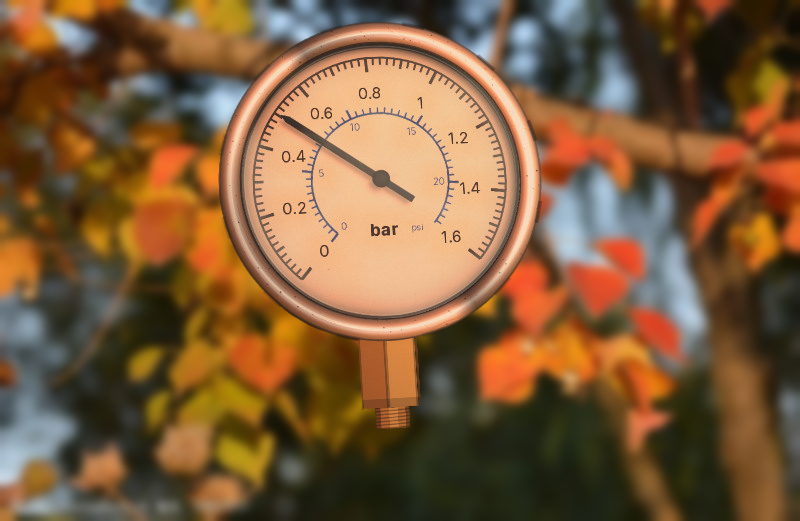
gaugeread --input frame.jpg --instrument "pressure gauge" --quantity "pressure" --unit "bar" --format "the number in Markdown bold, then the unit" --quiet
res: **0.5** bar
